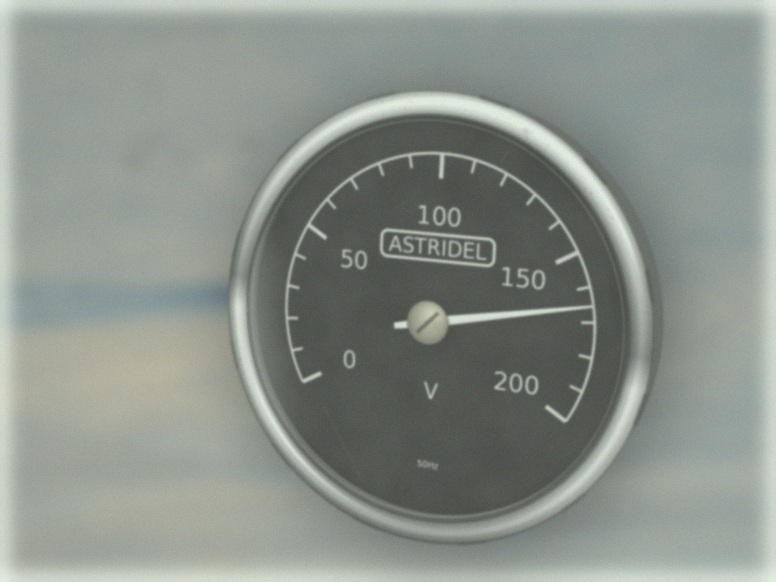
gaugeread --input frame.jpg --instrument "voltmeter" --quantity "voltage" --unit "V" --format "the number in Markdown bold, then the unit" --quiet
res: **165** V
